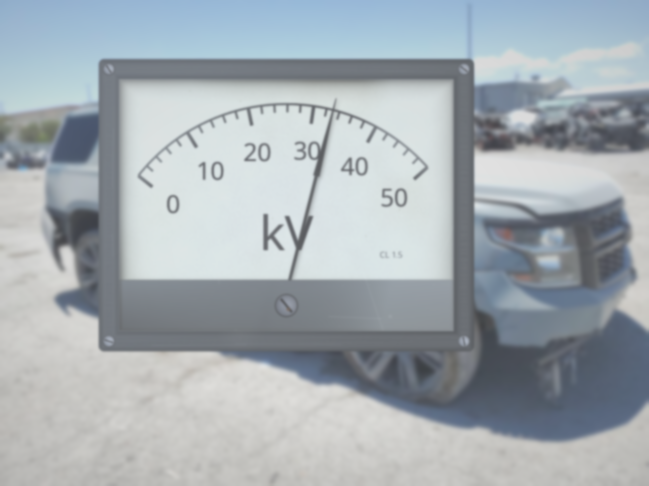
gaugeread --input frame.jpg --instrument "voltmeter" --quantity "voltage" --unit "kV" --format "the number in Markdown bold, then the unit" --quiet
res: **33** kV
